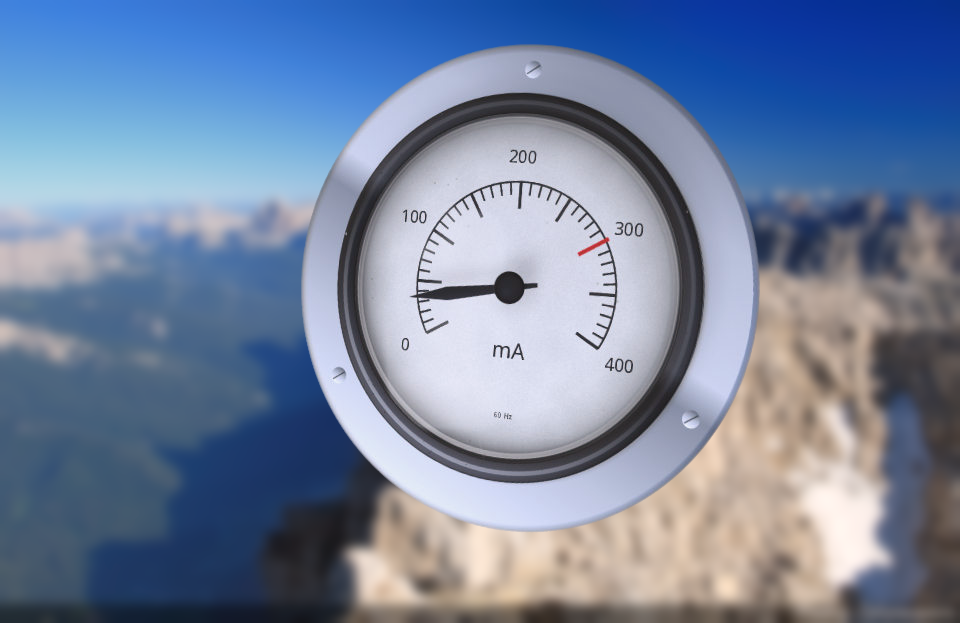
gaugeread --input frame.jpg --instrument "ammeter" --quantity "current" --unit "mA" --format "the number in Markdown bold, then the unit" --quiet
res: **35** mA
